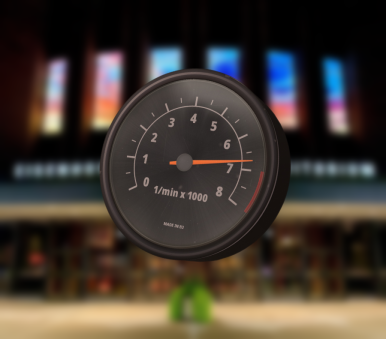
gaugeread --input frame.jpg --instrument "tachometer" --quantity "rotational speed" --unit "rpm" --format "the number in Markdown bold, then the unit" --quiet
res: **6750** rpm
